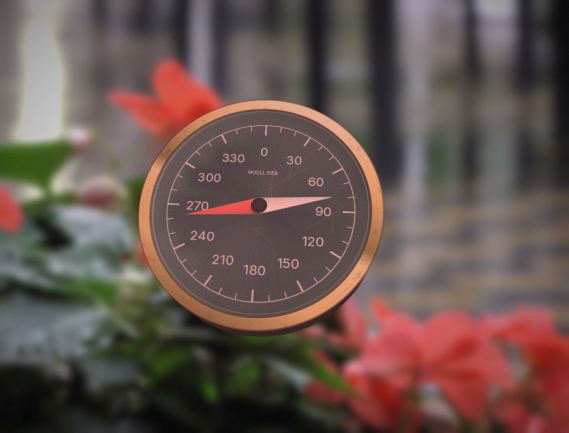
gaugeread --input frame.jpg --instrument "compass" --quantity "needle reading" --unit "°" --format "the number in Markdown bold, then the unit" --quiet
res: **260** °
